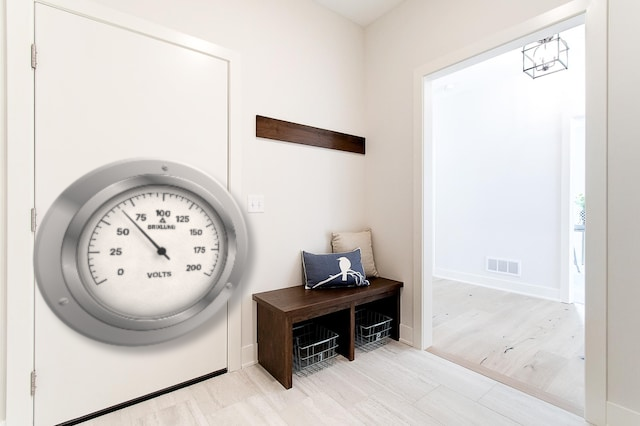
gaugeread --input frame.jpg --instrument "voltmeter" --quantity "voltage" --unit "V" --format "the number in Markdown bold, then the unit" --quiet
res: **65** V
